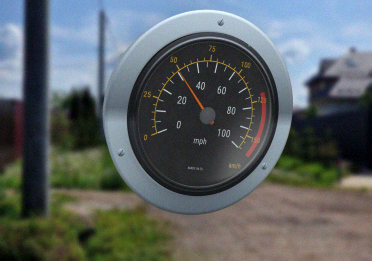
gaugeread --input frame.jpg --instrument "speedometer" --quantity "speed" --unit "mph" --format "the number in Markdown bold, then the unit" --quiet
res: **30** mph
